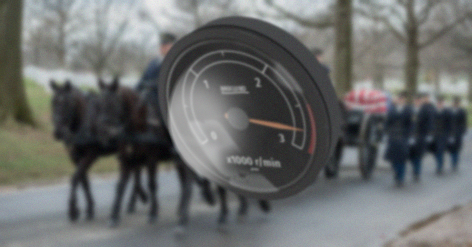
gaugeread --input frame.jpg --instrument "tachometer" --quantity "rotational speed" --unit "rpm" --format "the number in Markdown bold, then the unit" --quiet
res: **2750** rpm
